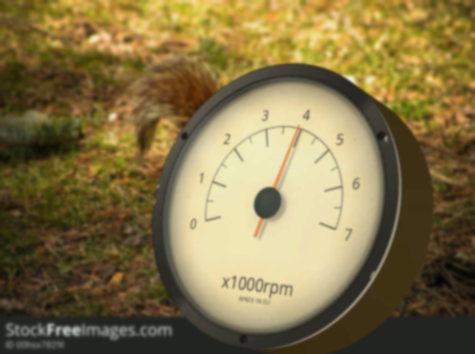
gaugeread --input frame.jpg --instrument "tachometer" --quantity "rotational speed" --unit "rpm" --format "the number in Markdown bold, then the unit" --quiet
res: **4000** rpm
